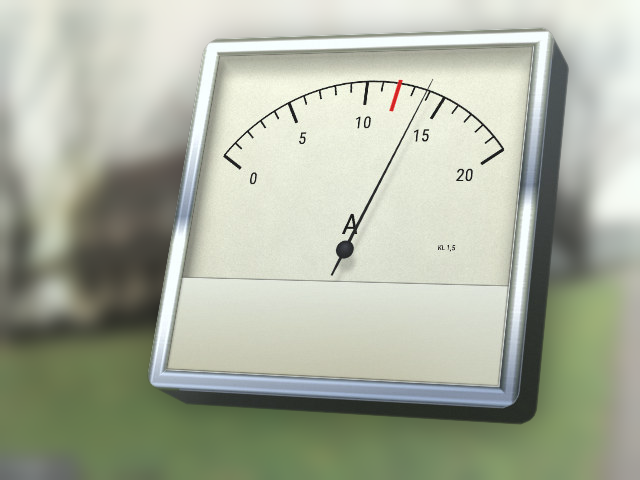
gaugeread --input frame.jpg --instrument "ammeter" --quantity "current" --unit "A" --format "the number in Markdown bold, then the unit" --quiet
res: **14** A
